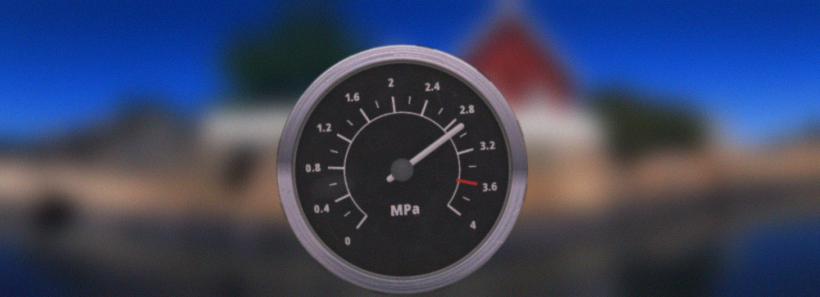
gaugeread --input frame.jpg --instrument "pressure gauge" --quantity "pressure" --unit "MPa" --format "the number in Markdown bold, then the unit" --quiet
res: **2.9** MPa
